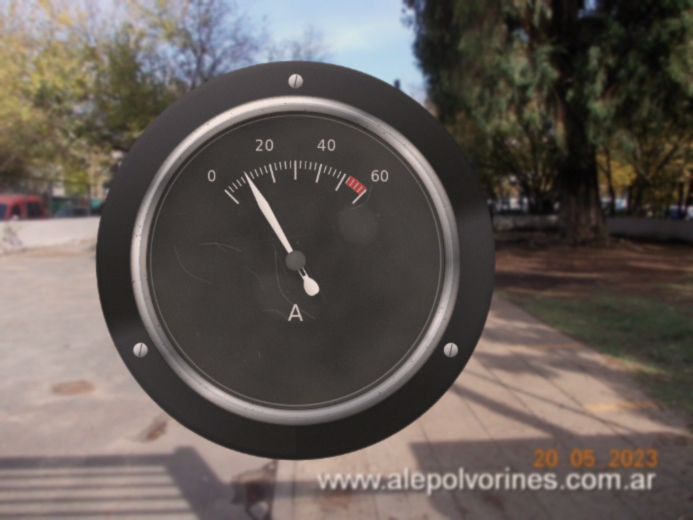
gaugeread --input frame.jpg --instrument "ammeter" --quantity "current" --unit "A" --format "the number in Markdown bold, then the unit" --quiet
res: **10** A
